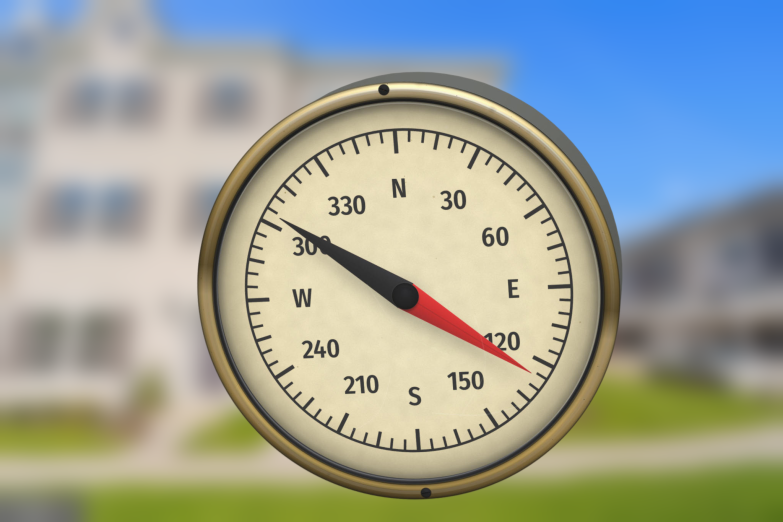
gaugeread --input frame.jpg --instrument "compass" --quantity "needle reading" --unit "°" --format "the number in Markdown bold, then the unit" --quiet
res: **125** °
